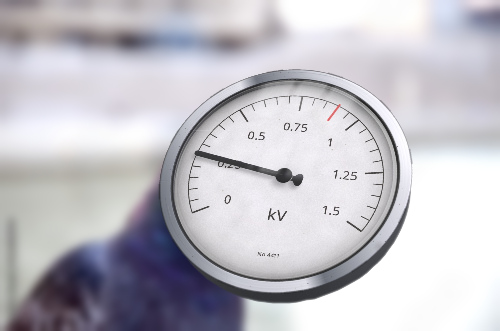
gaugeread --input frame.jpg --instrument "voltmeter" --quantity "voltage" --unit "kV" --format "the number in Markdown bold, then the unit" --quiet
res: **0.25** kV
